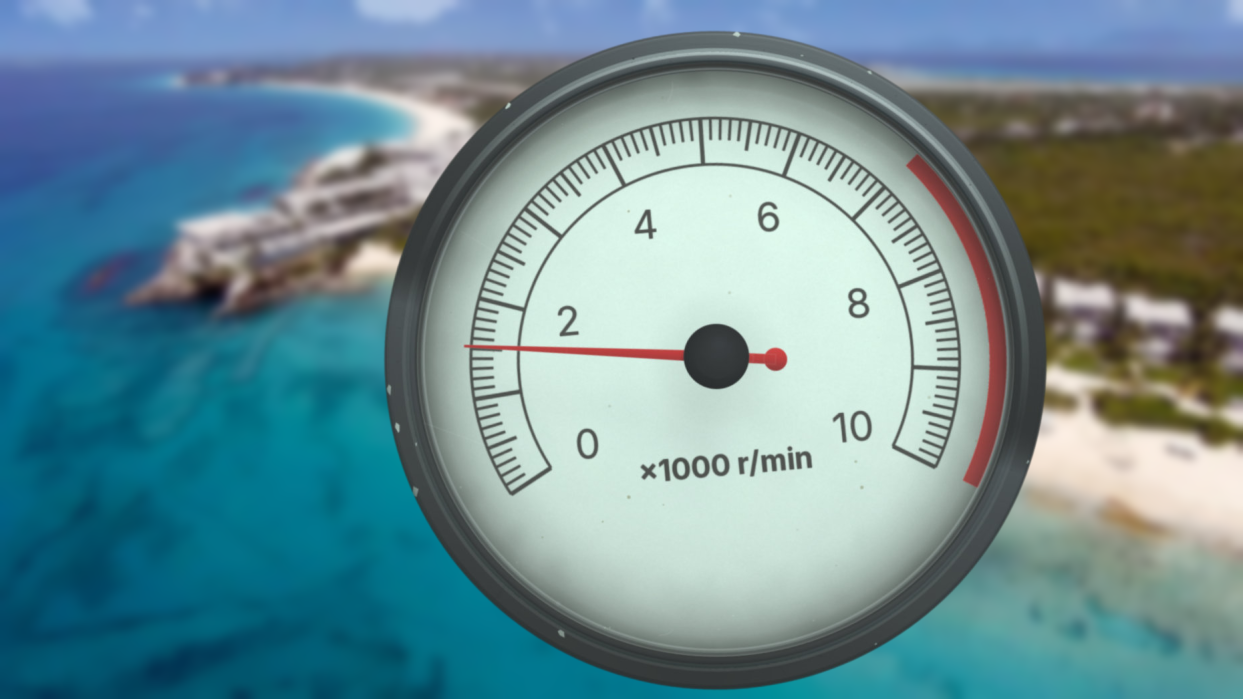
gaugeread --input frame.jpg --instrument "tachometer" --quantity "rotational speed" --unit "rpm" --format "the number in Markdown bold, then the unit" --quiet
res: **1500** rpm
